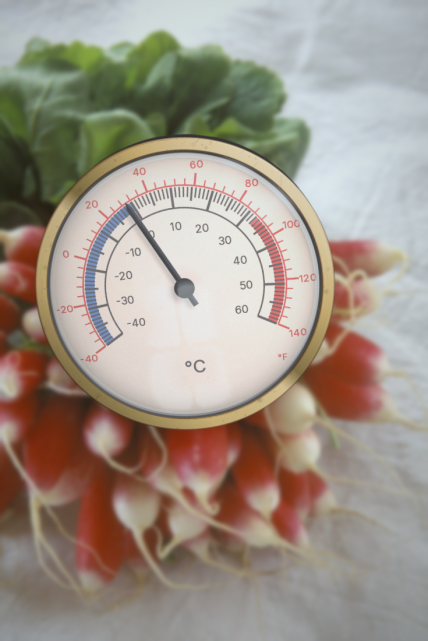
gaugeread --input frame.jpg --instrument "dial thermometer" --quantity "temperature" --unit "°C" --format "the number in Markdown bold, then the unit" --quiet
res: **-1** °C
